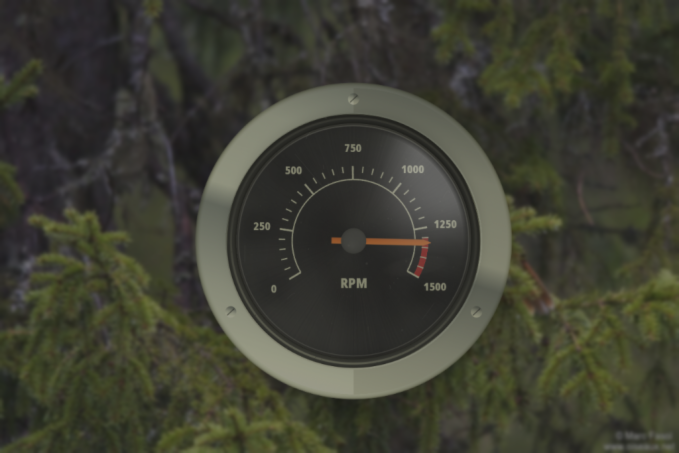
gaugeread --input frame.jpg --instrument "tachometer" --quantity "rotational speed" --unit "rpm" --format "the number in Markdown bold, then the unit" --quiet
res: **1325** rpm
